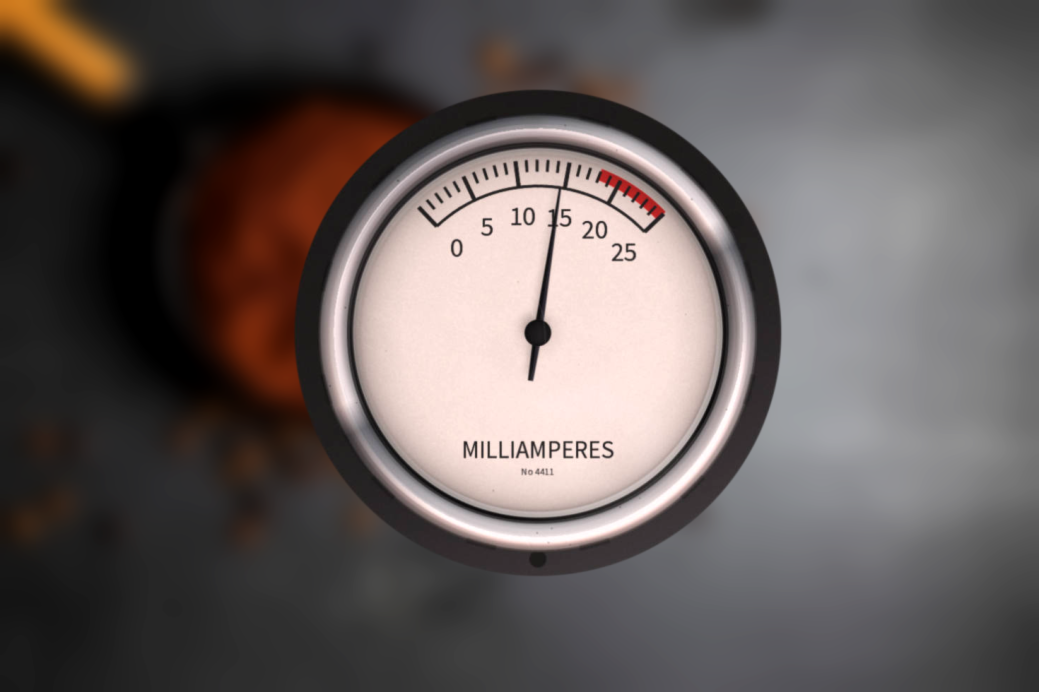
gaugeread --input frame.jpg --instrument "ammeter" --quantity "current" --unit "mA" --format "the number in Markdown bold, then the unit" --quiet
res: **14.5** mA
